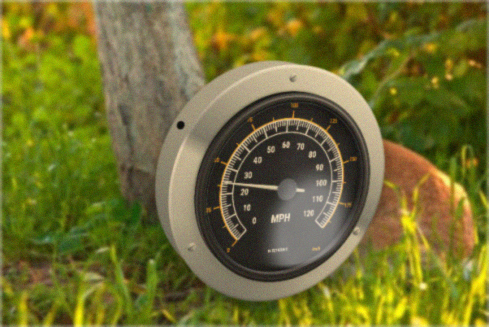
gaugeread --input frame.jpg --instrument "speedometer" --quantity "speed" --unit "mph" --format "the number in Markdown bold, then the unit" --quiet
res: **25** mph
